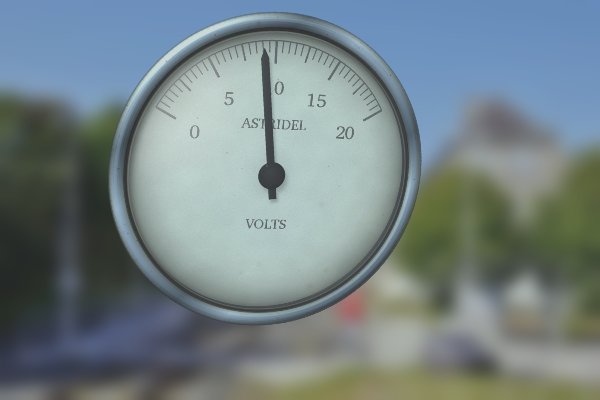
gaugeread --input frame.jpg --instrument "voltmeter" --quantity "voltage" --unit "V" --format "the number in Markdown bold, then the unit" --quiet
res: **9** V
